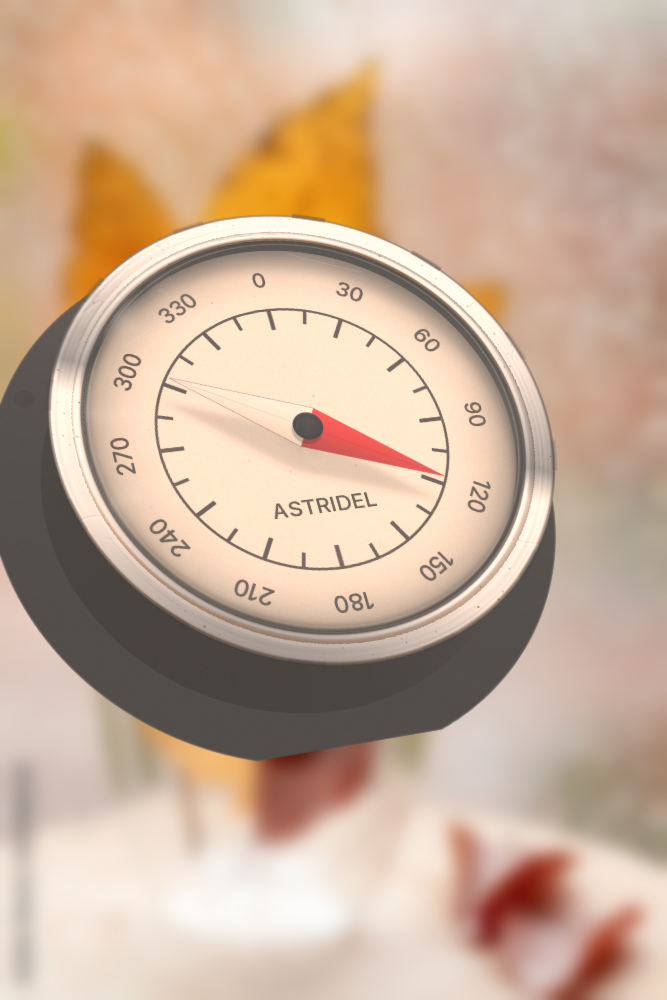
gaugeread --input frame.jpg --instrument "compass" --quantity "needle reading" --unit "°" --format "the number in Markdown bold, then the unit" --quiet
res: **120** °
